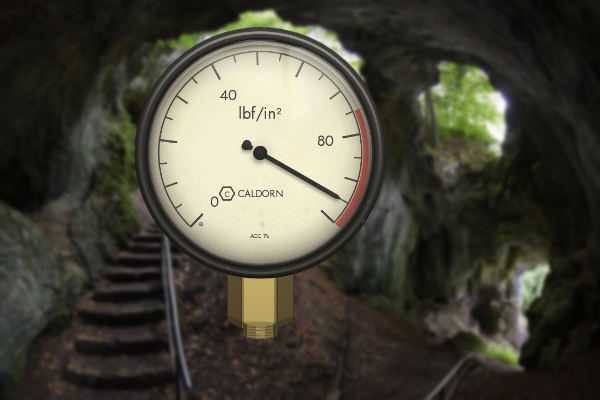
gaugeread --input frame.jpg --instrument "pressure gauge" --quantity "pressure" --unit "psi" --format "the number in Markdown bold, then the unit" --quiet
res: **95** psi
